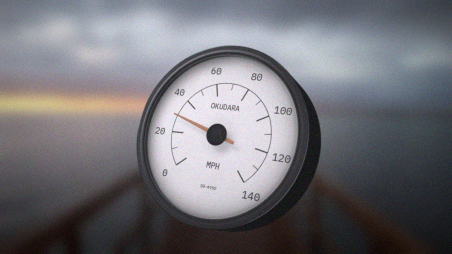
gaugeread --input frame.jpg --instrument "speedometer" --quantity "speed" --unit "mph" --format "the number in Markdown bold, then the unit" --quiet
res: **30** mph
